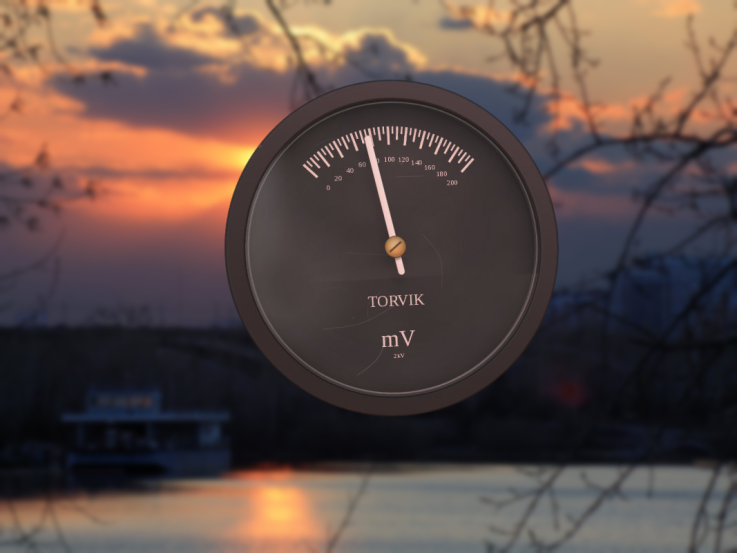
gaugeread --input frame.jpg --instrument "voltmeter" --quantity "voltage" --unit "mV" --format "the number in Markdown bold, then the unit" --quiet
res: **75** mV
